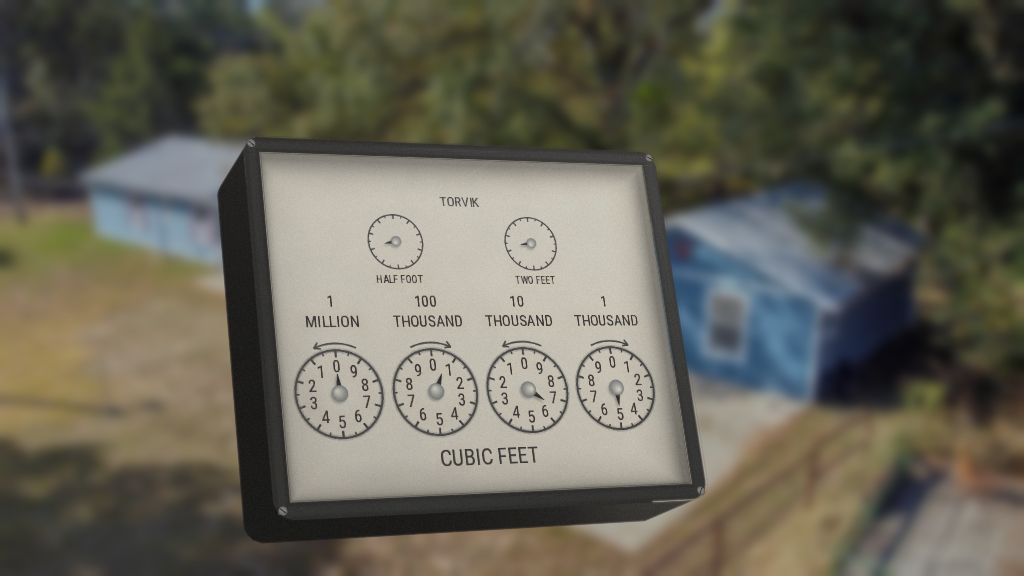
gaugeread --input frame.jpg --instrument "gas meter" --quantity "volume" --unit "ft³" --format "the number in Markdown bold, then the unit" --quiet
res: **6500** ft³
